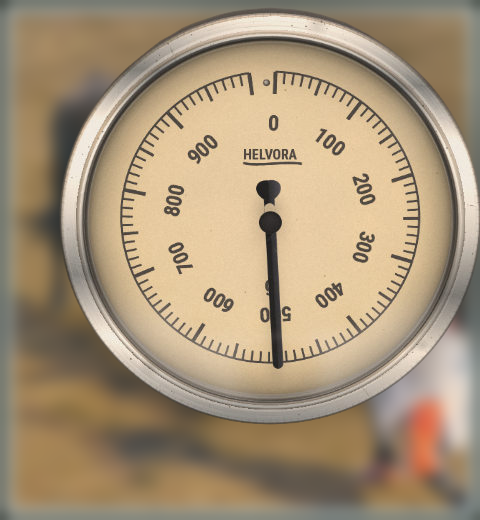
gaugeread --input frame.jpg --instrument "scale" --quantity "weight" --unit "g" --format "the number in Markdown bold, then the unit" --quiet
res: **500** g
